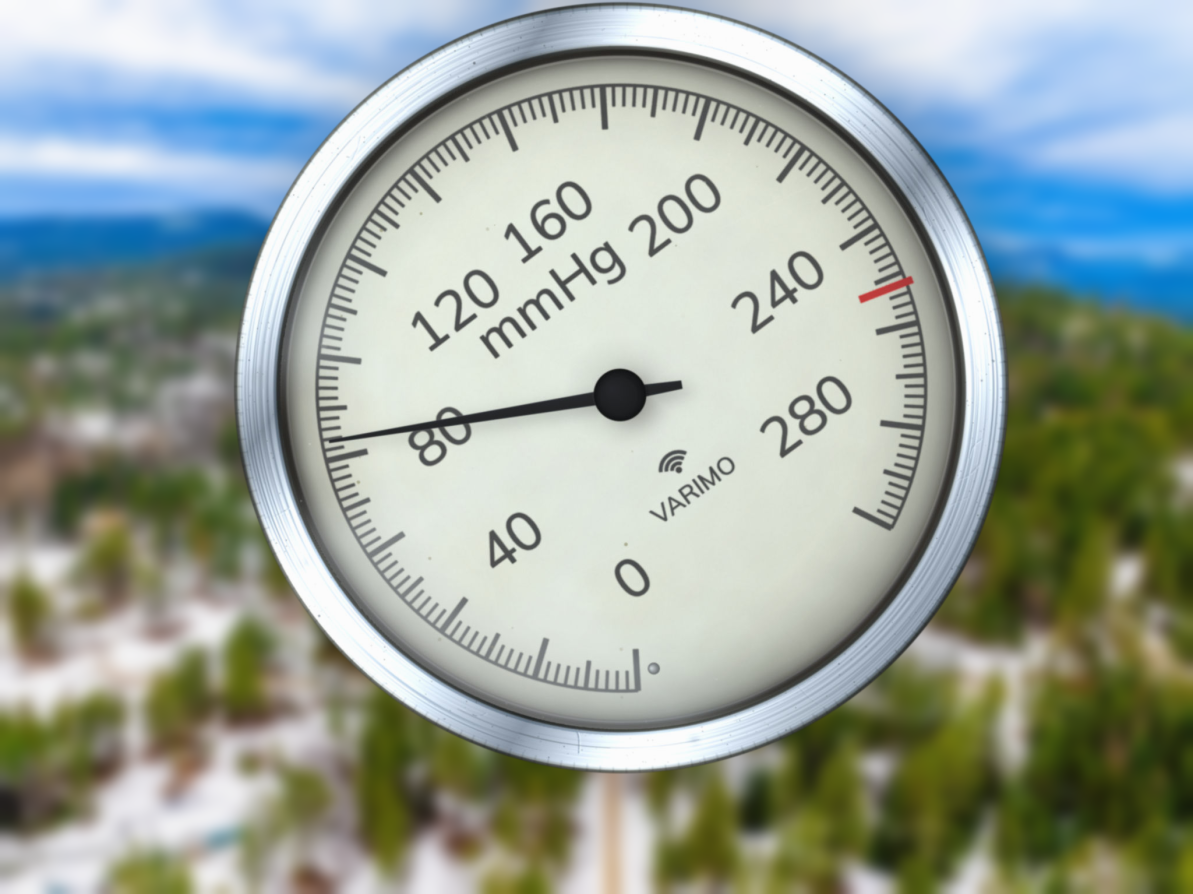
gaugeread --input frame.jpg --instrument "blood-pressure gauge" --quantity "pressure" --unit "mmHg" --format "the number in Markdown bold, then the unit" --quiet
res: **84** mmHg
